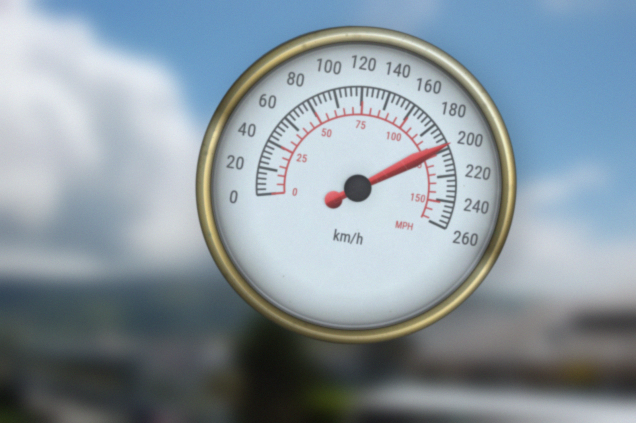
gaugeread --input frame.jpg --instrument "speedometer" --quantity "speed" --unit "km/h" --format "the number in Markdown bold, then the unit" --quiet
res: **196** km/h
